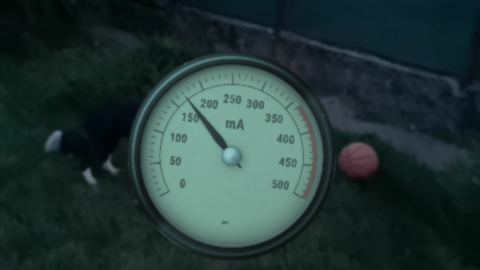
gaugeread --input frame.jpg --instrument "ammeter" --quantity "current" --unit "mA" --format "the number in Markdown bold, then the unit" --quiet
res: **170** mA
